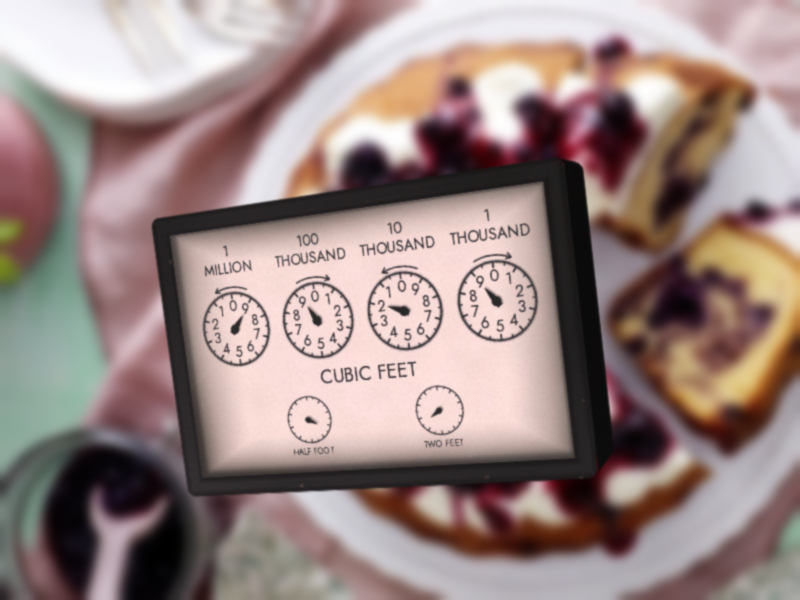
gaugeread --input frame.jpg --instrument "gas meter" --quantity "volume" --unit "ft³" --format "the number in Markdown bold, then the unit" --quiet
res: **891900** ft³
